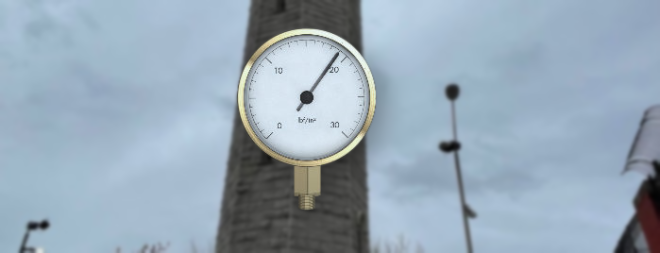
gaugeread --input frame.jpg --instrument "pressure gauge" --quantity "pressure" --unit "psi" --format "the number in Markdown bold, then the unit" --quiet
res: **19** psi
